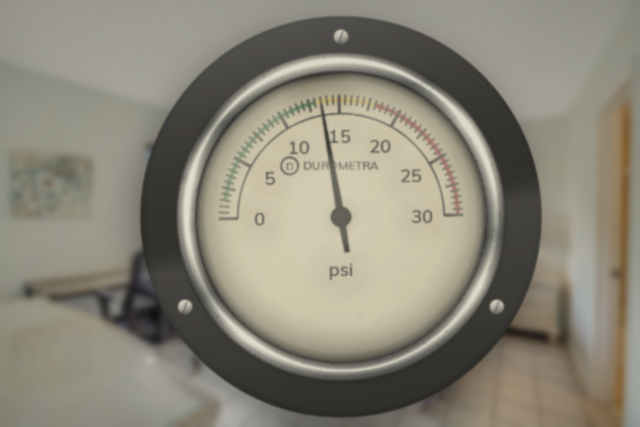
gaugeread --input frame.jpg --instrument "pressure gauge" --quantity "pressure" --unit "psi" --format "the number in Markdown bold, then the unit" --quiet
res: **13.5** psi
